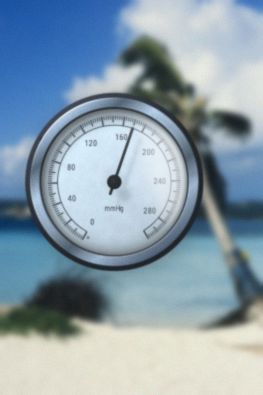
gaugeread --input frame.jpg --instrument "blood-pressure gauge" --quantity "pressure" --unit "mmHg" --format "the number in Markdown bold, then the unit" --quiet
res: **170** mmHg
